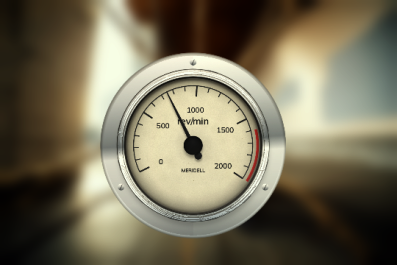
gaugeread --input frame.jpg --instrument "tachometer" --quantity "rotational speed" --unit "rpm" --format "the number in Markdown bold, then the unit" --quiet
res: **750** rpm
